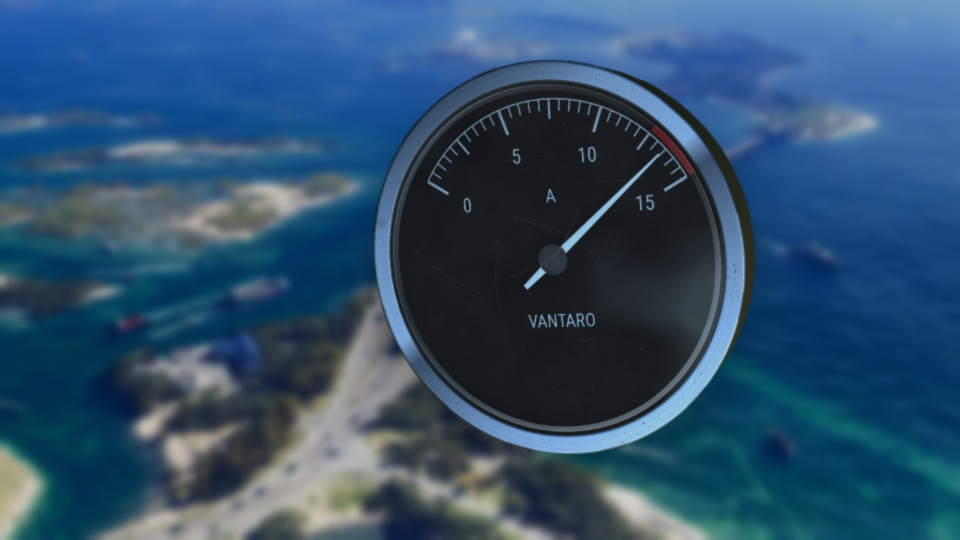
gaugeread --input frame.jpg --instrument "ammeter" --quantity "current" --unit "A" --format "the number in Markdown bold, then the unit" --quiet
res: **13.5** A
